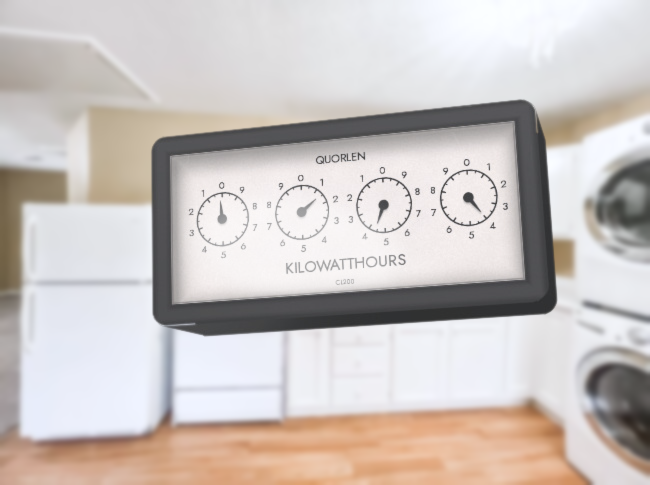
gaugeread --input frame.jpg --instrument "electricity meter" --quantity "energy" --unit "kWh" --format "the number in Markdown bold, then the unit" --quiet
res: **144** kWh
